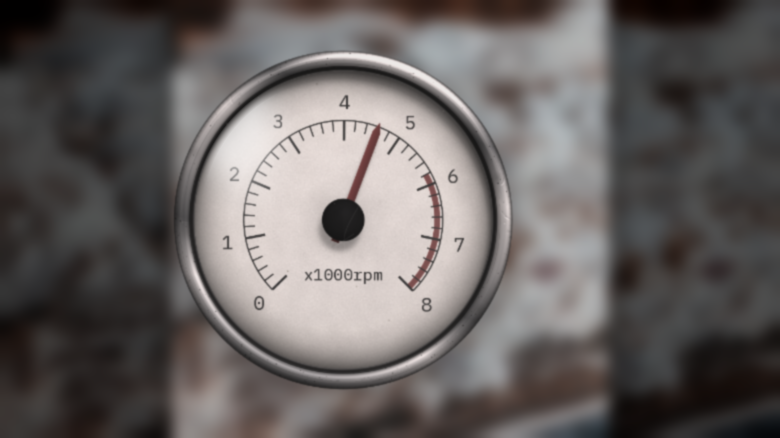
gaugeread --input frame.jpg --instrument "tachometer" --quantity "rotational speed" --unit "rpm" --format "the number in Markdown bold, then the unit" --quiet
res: **4600** rpm
